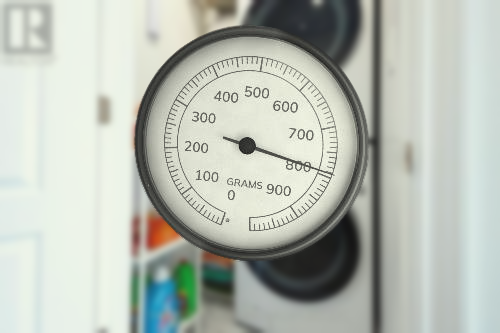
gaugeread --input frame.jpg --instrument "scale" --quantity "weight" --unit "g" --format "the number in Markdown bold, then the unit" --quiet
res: **790** g
